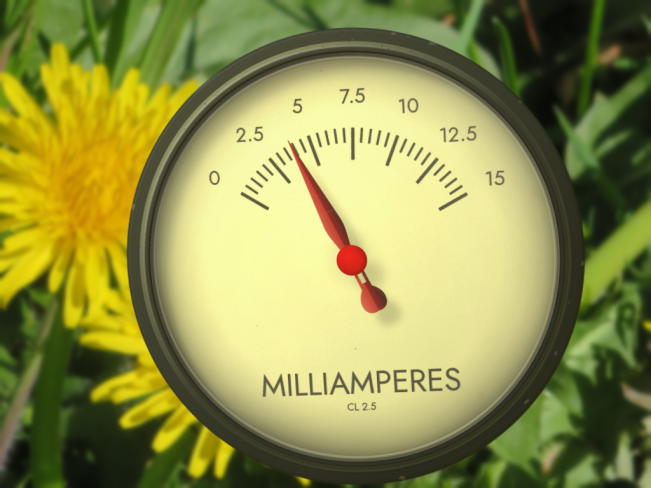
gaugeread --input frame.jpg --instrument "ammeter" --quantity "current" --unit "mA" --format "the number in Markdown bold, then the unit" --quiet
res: **4** mA
